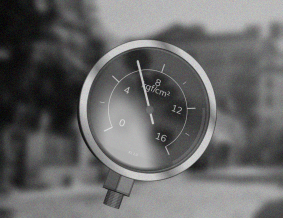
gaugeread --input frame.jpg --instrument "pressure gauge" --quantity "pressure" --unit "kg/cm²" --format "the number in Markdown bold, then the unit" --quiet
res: **6** kg/cm²
